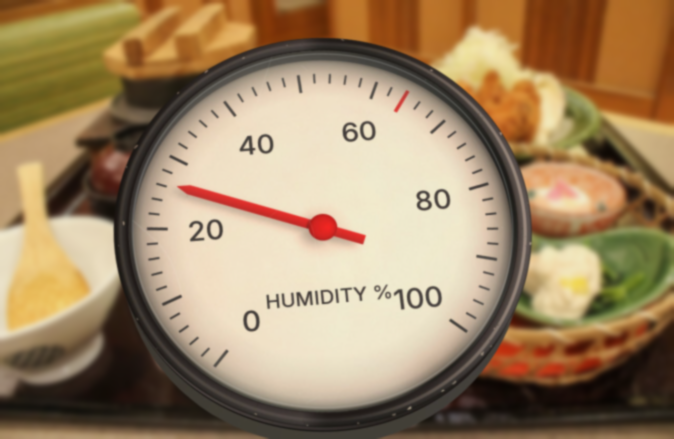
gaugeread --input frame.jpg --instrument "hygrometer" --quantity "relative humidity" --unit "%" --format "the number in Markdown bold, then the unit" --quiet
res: **26** %
